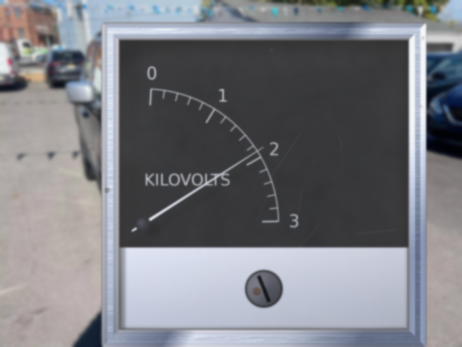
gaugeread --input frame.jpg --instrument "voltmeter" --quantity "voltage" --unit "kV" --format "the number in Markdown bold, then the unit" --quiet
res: **1.9** kV
